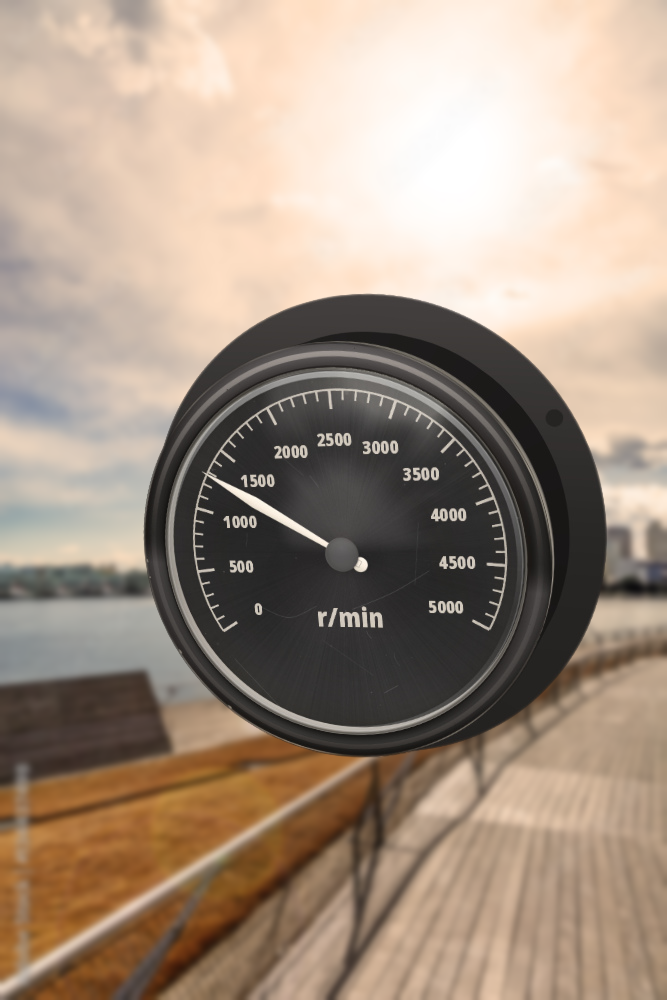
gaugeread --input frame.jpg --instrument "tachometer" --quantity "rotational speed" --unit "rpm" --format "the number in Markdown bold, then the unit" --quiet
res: **1300** rpm
